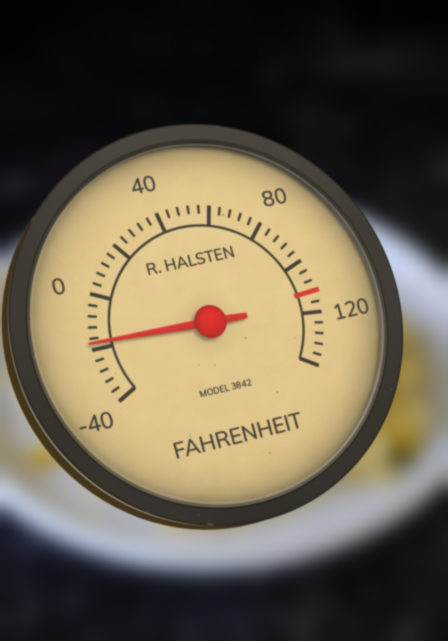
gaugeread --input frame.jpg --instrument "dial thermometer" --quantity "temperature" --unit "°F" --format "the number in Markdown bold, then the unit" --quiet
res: **-18** °F
